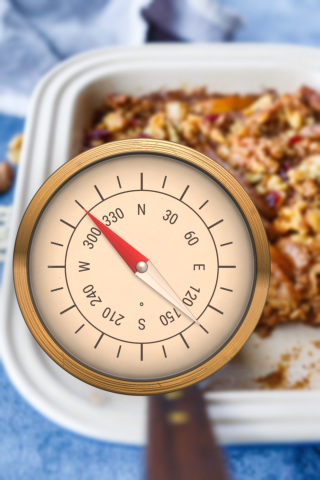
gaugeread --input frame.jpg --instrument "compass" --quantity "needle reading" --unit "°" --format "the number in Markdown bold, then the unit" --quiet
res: **315** °
